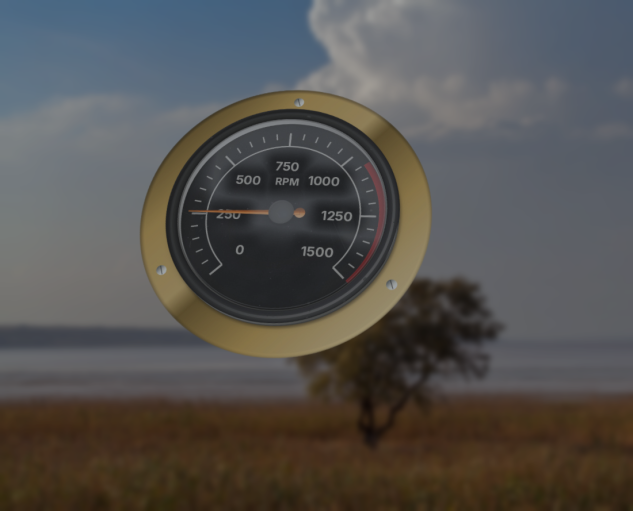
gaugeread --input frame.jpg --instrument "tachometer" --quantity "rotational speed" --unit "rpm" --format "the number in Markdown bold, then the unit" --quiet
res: **250** rpm
